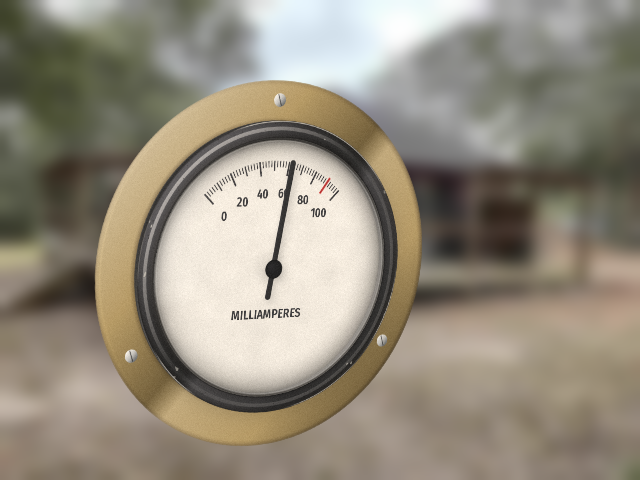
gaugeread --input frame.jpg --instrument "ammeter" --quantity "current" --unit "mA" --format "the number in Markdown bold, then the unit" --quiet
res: **60** mA
